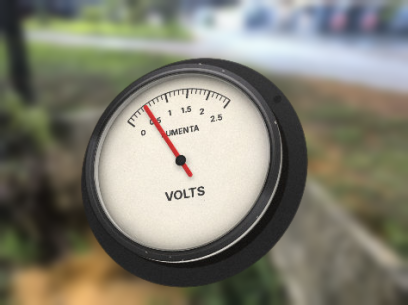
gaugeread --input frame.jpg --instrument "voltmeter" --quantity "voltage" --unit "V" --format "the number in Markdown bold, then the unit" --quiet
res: **0.5** V
